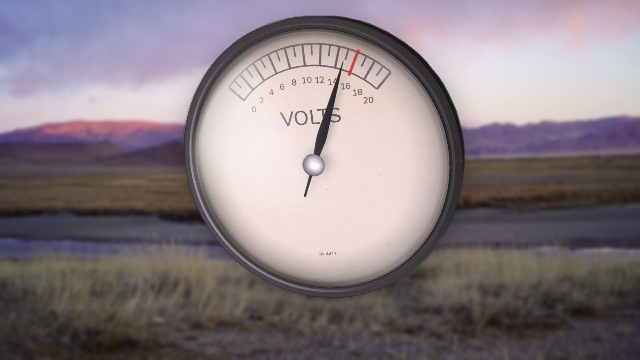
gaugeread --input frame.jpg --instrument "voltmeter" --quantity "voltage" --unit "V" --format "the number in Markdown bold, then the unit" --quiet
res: **15** V
